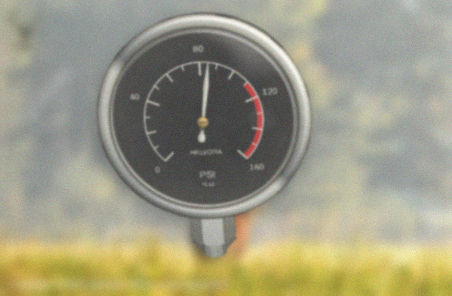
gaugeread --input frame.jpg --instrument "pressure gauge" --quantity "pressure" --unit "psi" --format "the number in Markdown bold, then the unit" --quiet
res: **85** psi
